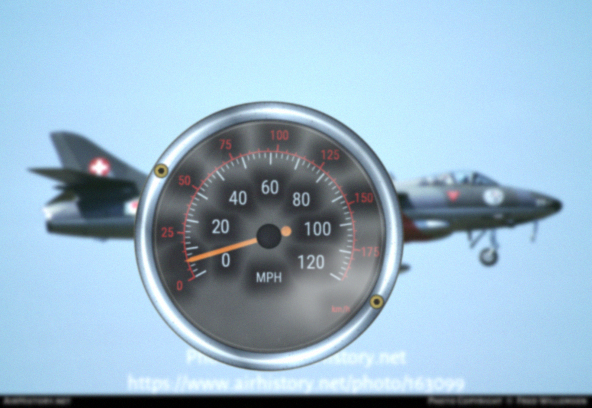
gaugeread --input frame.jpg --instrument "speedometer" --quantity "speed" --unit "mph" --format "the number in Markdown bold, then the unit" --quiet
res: **6** mph
